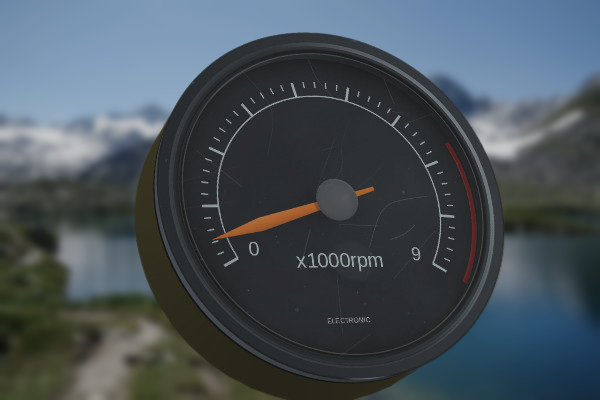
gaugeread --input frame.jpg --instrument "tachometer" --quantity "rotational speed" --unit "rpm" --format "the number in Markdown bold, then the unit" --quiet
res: **400** rpm
